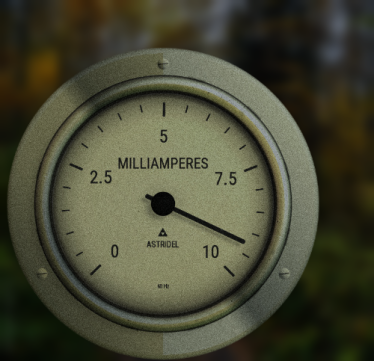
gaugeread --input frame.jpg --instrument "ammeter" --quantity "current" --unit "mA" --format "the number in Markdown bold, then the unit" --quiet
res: **9.25** mA
